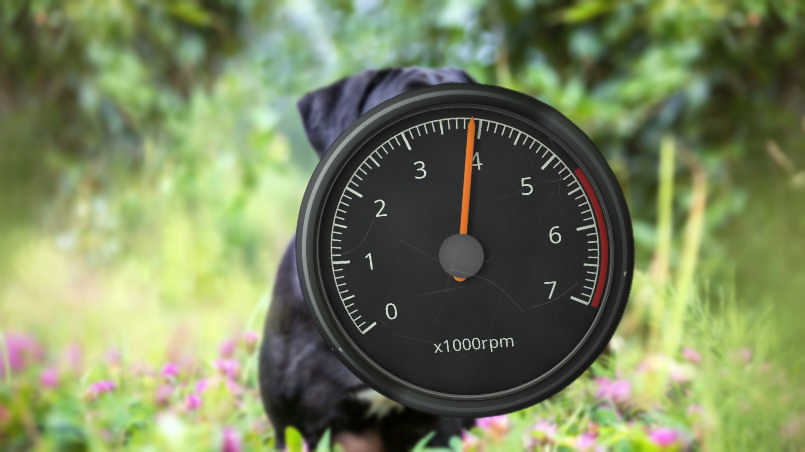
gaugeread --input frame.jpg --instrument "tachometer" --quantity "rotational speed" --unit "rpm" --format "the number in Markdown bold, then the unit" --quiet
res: **3900** rpm
